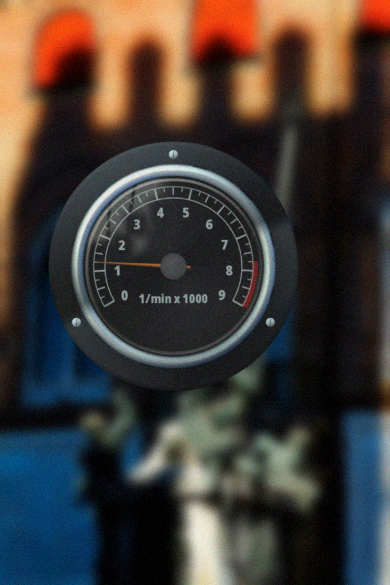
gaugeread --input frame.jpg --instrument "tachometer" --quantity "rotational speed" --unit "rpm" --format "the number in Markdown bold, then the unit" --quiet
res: **1250** rpm
